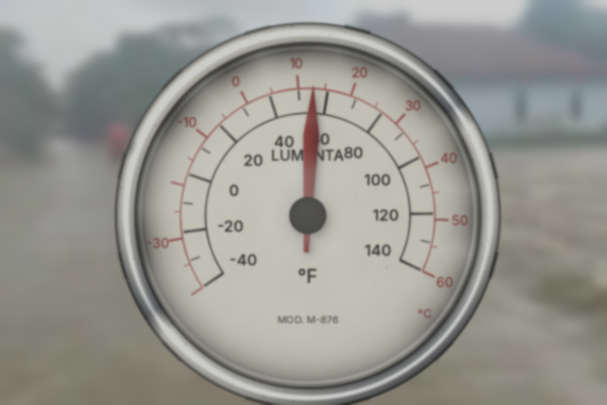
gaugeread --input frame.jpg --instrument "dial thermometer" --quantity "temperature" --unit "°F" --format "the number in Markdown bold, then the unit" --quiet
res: **55** °F
